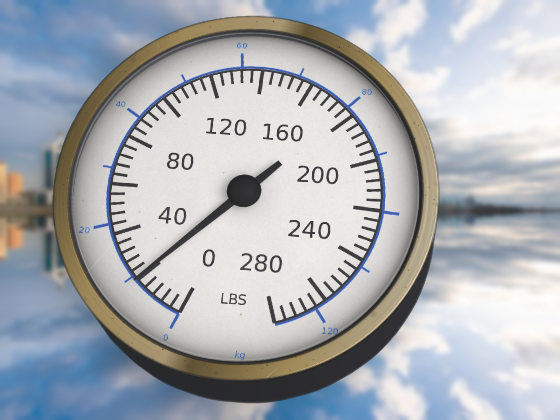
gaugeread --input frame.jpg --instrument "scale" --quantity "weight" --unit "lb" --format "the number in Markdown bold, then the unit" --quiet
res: **20** lb
